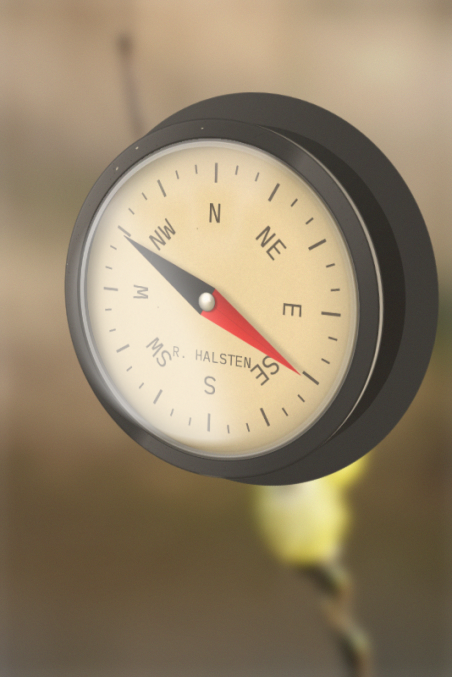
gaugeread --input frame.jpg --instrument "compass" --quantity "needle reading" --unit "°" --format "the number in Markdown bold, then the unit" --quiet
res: **120** °
